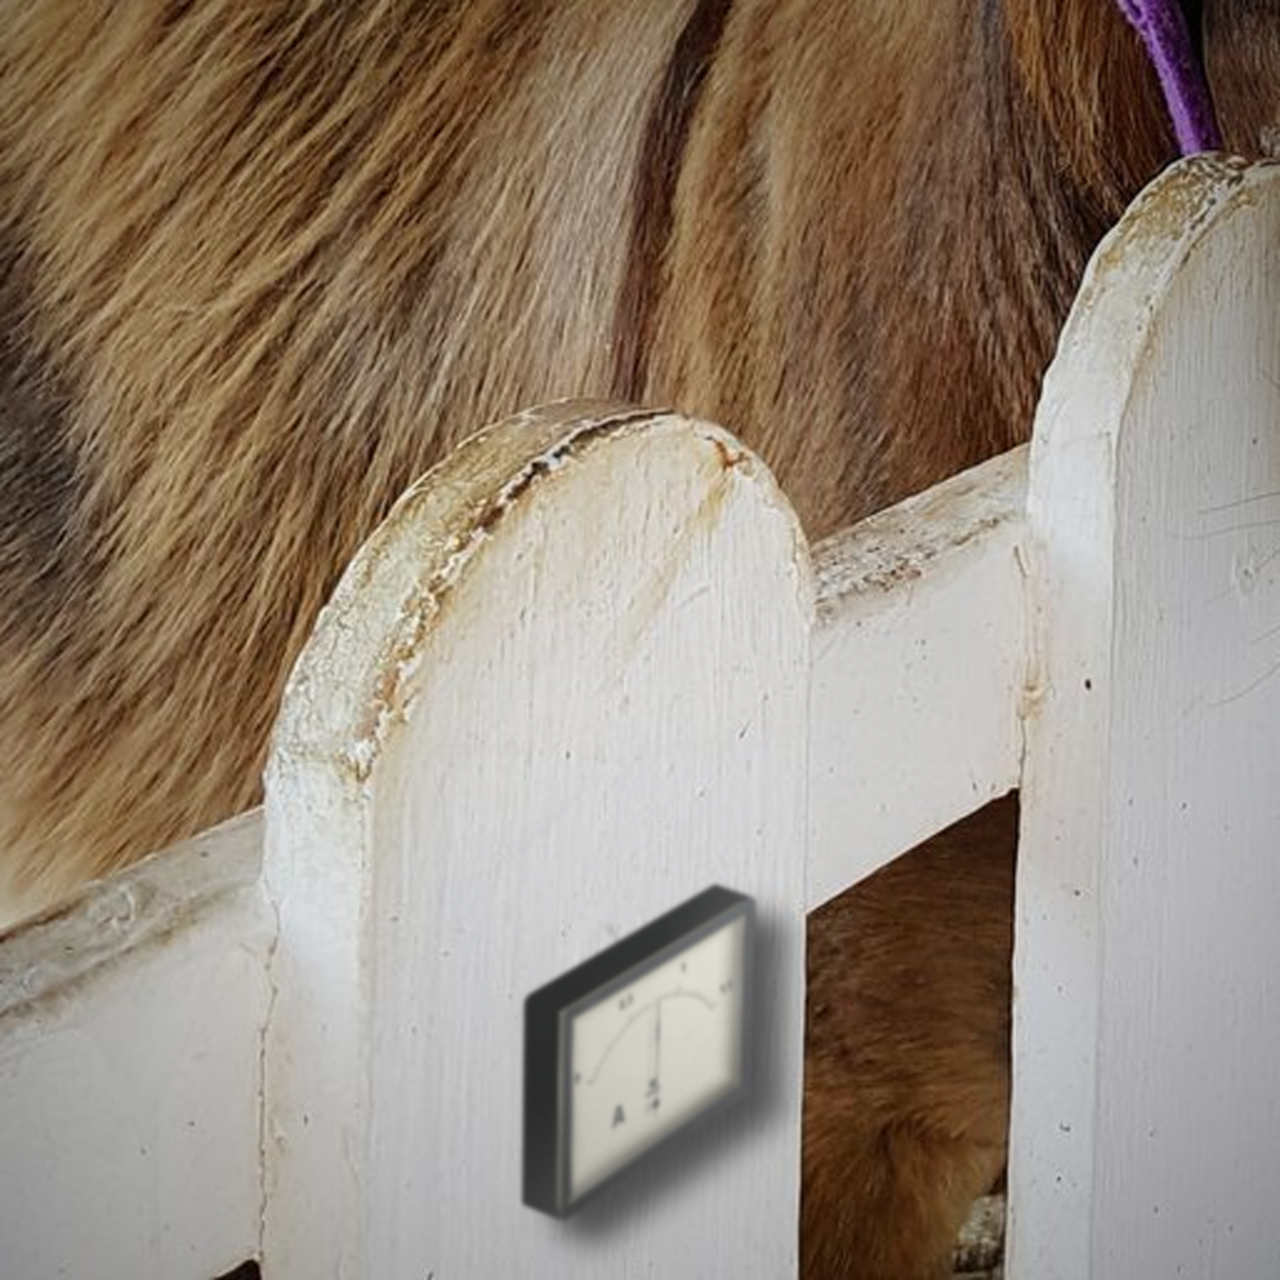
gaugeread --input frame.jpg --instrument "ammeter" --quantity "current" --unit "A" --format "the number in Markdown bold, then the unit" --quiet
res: **0.75** A
